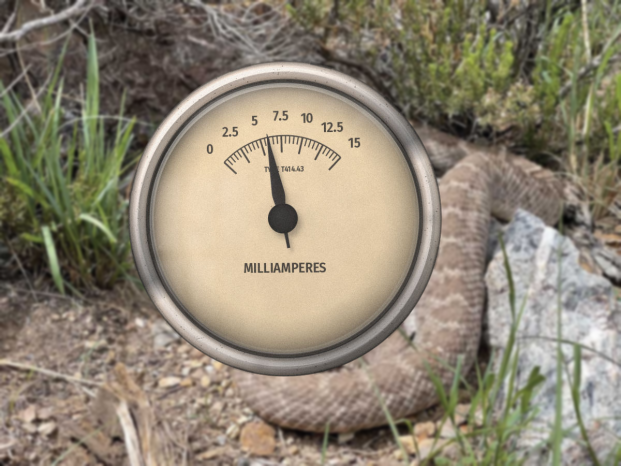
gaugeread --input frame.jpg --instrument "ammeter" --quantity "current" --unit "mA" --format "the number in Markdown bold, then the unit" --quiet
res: **6** mA
